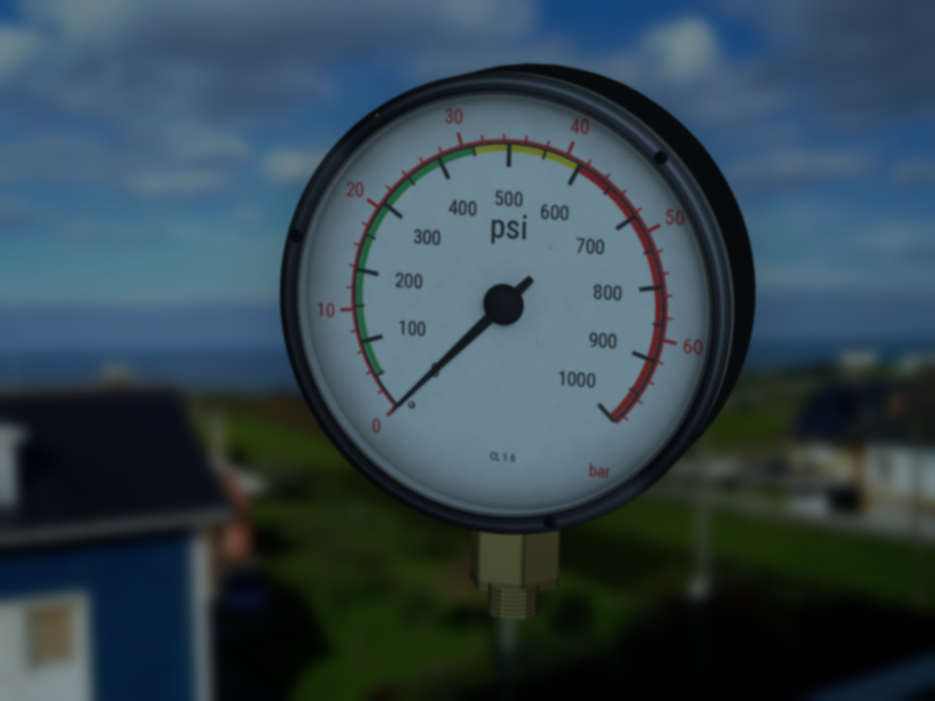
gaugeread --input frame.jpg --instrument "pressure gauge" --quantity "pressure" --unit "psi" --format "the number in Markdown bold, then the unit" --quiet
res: **0** psi
